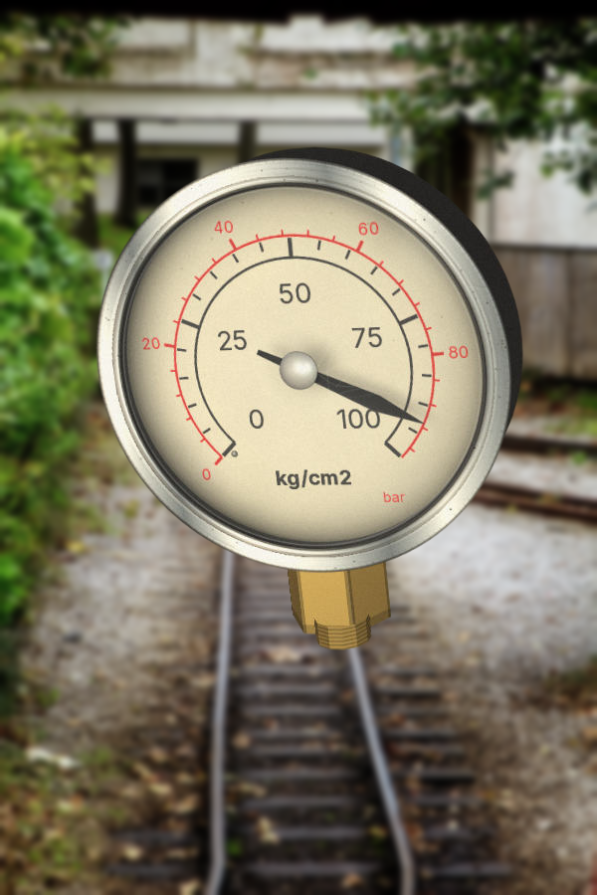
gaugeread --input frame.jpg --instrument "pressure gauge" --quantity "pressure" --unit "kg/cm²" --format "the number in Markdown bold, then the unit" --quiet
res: **92.5** kg/cm²
